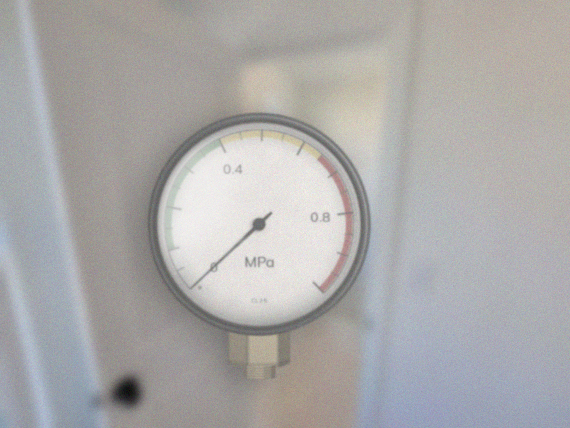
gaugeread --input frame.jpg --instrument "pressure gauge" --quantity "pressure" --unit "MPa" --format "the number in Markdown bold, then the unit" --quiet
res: **0** MPa
